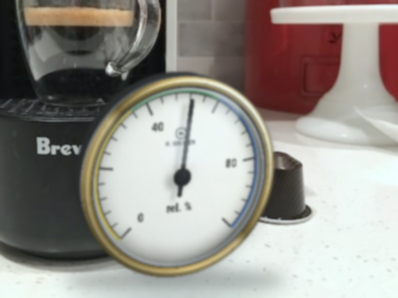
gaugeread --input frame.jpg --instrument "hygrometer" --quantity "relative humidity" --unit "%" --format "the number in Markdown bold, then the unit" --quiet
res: **52** %
